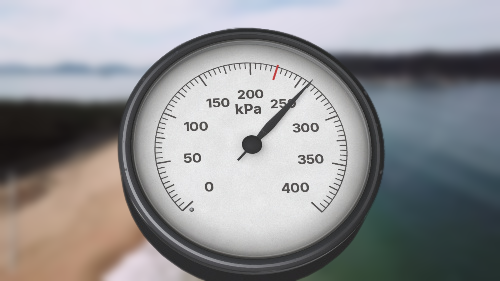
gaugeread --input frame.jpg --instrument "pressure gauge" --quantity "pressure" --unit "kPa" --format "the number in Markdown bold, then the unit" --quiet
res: **260** kPa
